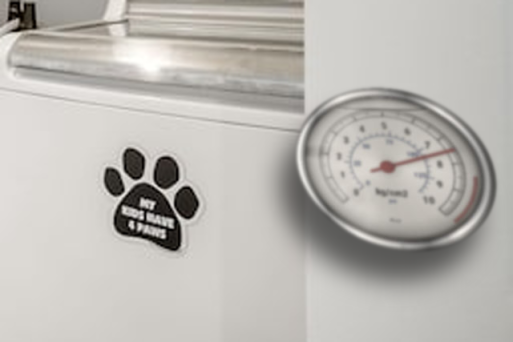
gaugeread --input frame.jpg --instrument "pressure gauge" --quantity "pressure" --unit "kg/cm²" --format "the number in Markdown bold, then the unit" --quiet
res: **7.5** kg/cm²
